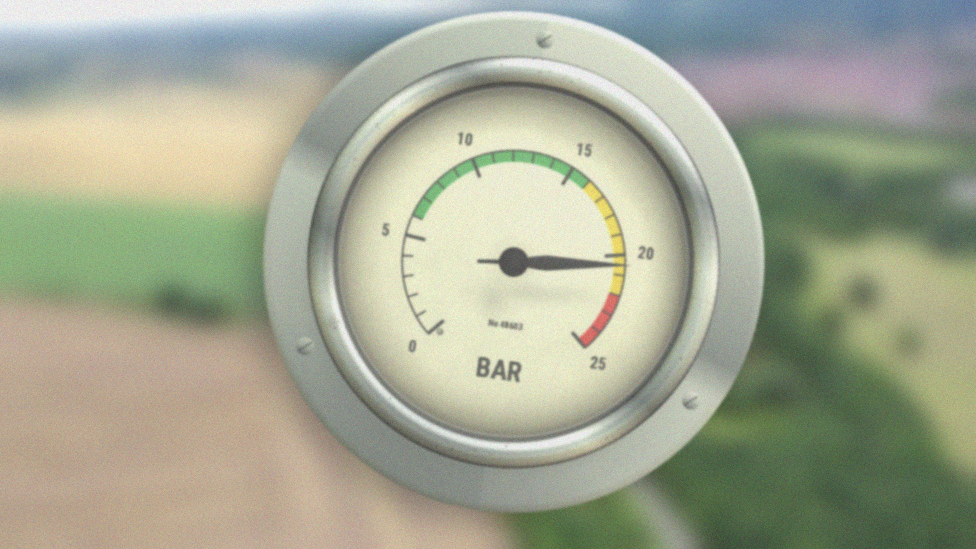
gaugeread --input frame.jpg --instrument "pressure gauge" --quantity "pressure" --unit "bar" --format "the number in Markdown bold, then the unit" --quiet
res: **20.5** bar
